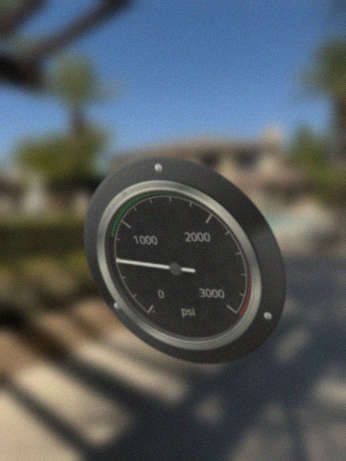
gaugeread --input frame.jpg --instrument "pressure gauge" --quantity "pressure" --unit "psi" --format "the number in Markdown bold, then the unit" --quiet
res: **600** psi
